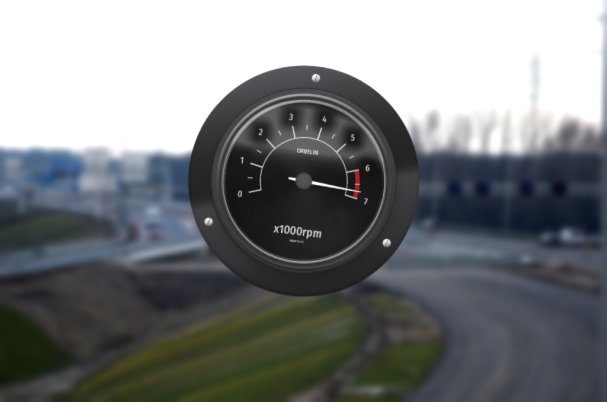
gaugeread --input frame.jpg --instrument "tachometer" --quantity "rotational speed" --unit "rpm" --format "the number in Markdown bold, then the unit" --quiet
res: **6750** rpm
